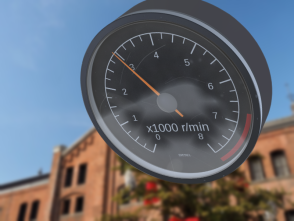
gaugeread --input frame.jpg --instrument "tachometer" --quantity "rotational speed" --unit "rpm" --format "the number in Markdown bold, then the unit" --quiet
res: **3000** rpm
